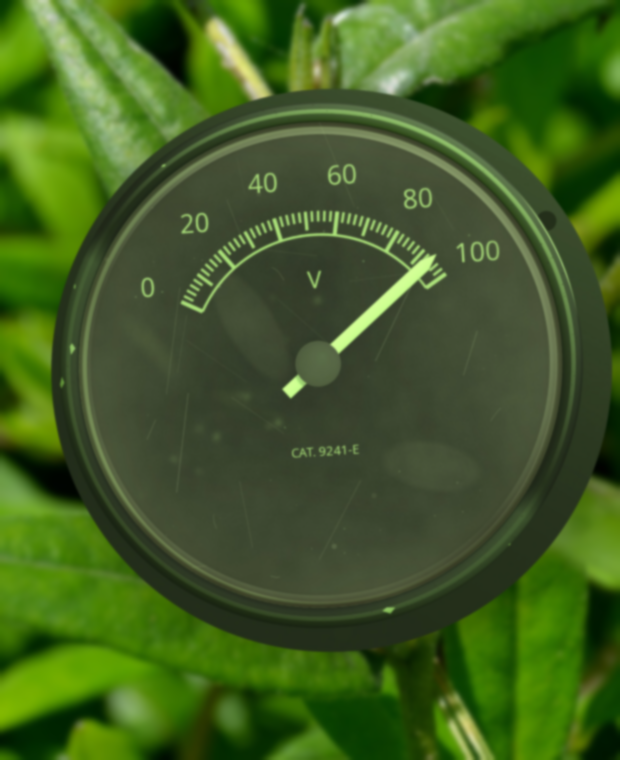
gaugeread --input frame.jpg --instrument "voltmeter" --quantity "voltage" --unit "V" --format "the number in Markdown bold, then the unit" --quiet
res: **94** V
